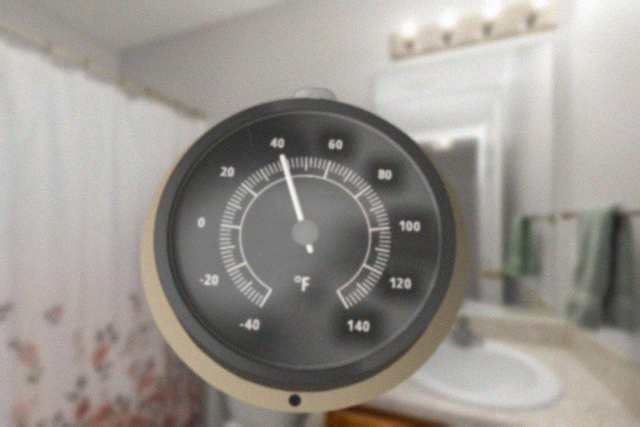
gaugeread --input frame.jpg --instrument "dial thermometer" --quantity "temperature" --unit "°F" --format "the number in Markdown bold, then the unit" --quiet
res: **40** °F
